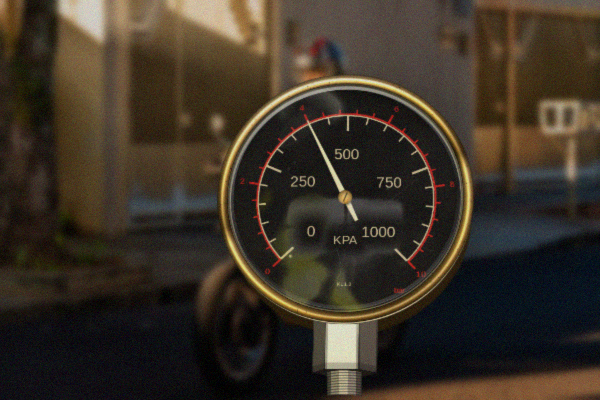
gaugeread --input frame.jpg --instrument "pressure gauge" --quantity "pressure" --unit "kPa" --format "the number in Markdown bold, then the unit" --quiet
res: **400** kPa
